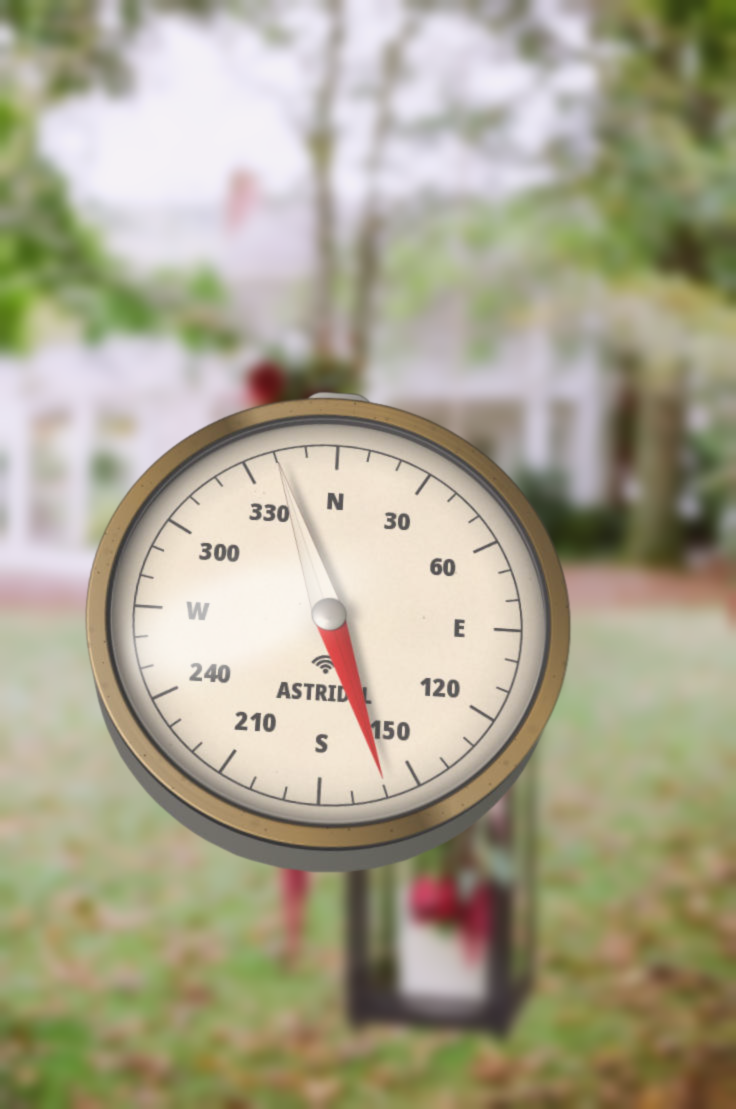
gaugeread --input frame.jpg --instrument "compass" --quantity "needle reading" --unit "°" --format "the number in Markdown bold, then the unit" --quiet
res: **160** °
